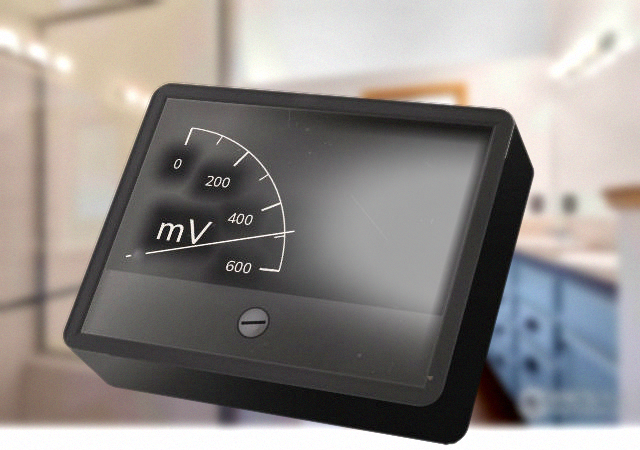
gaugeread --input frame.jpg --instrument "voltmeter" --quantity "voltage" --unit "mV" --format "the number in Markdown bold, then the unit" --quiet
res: **500** mV
